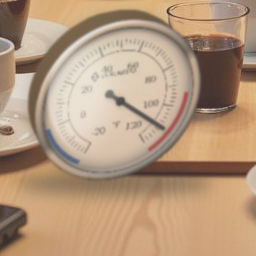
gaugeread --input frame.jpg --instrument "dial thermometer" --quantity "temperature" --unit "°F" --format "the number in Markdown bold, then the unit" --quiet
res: **110** °F
